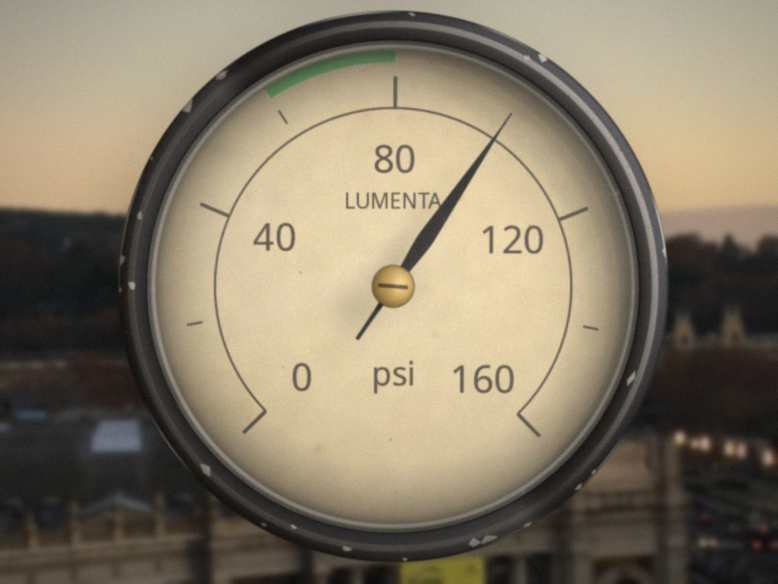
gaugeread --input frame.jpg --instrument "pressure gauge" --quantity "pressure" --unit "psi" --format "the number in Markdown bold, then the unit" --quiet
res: **100** psi
